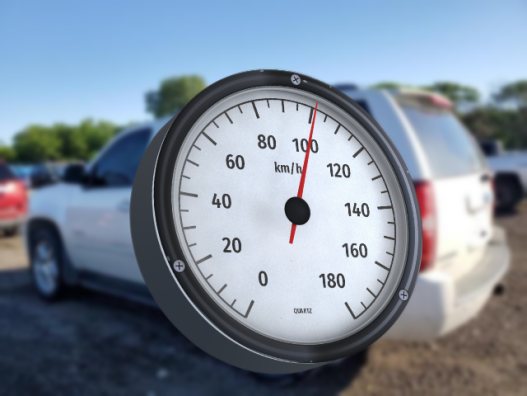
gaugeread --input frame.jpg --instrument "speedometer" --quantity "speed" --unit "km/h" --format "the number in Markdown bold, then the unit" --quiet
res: **100** km/h
